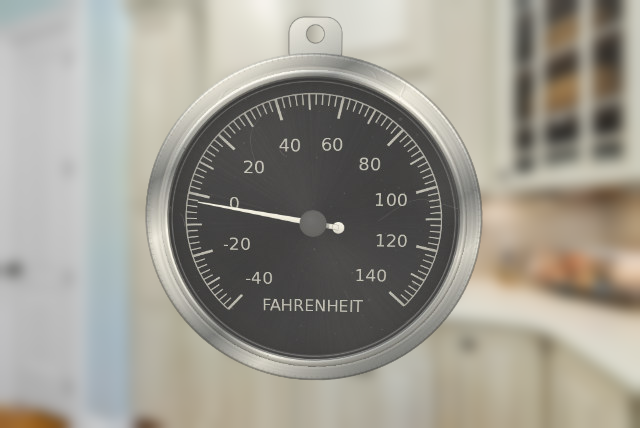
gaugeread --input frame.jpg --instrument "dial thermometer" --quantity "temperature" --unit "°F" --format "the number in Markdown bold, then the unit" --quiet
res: **-2** °F
